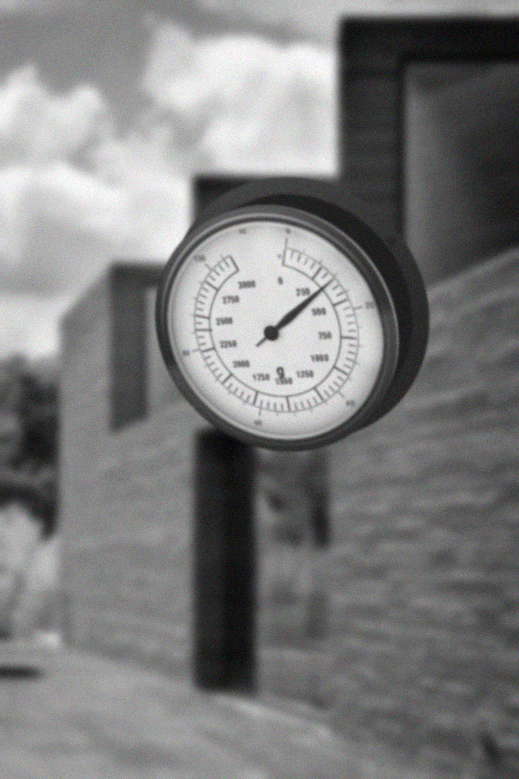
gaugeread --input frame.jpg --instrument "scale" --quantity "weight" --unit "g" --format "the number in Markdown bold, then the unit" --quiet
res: **350** g
